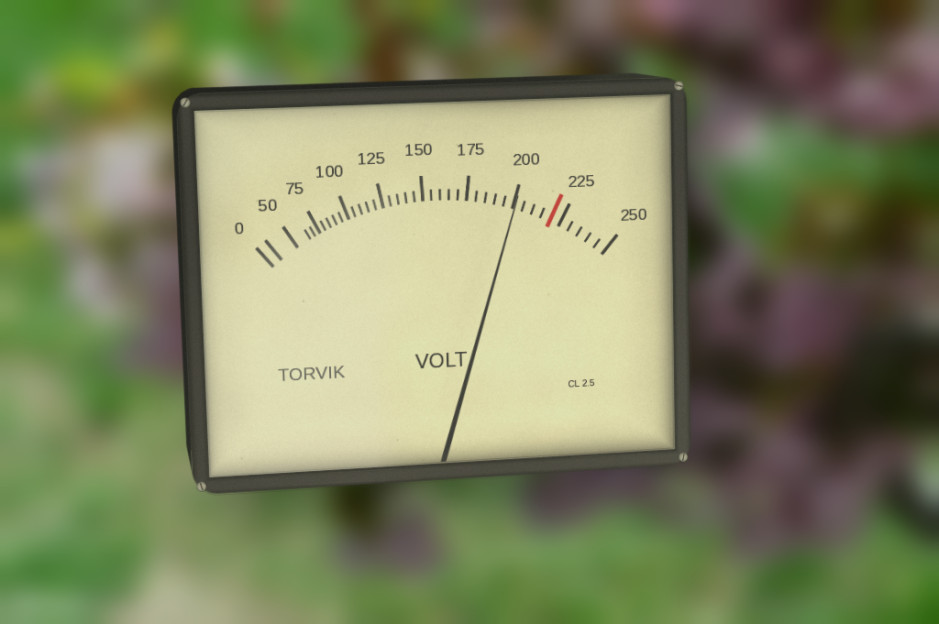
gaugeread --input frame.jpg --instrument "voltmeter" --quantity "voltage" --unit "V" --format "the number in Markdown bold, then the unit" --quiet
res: **200** V
